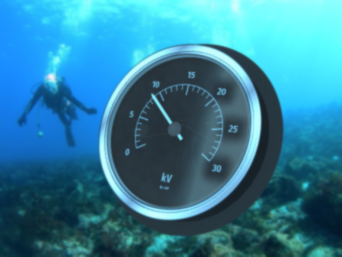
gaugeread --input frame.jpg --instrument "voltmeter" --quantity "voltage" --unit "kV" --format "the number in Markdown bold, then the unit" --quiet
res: **9** kV
